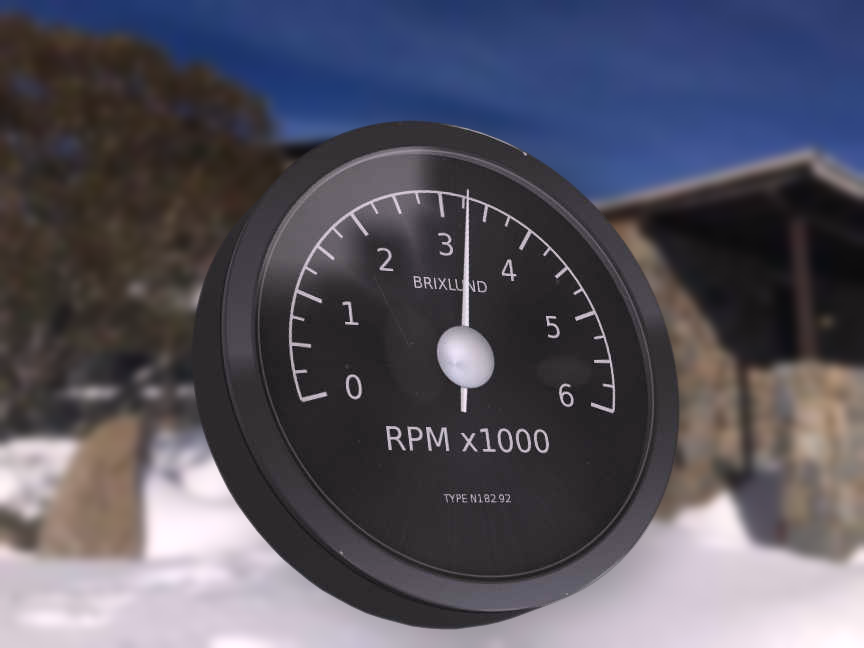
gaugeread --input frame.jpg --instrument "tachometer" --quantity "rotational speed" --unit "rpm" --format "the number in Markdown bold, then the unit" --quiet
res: **3250** rpm
